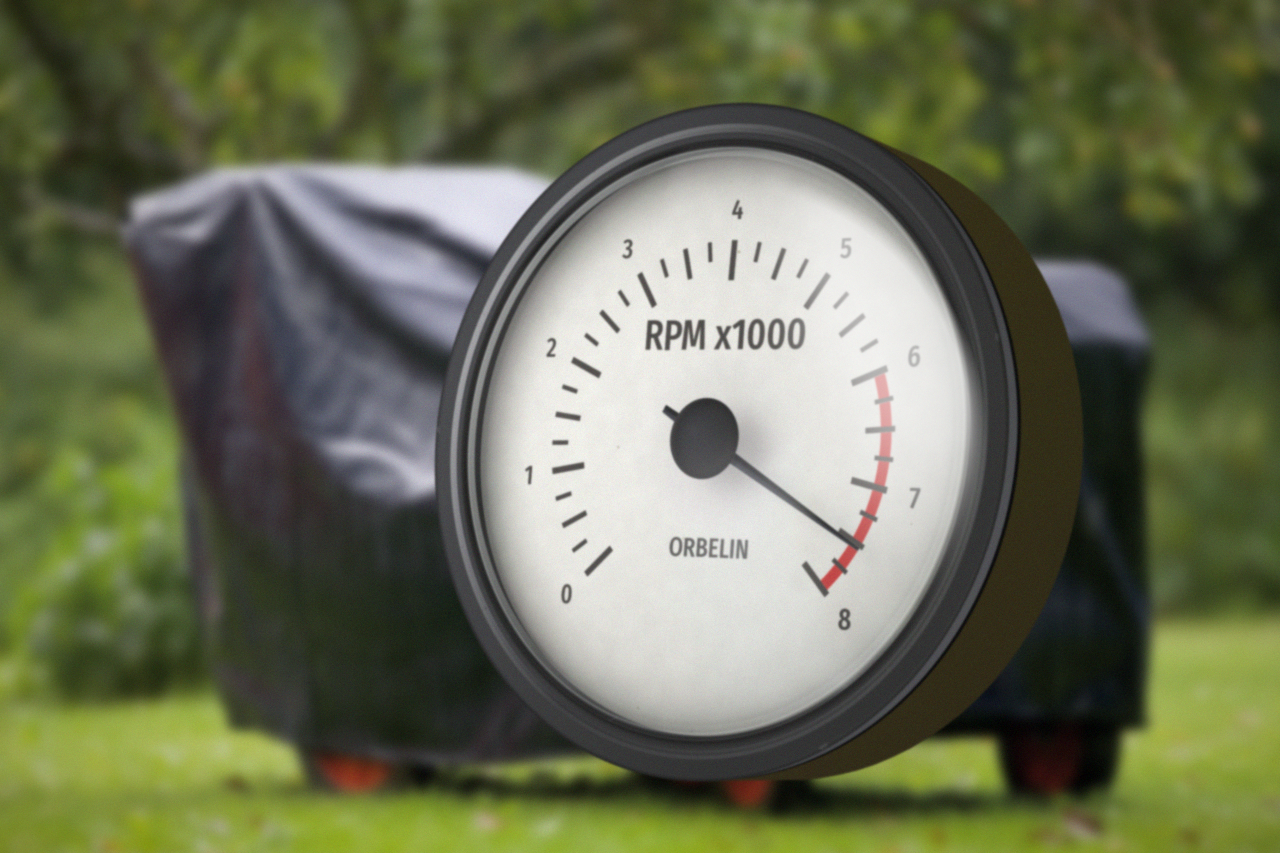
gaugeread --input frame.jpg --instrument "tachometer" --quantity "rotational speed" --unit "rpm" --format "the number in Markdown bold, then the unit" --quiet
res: **7500** rpm
